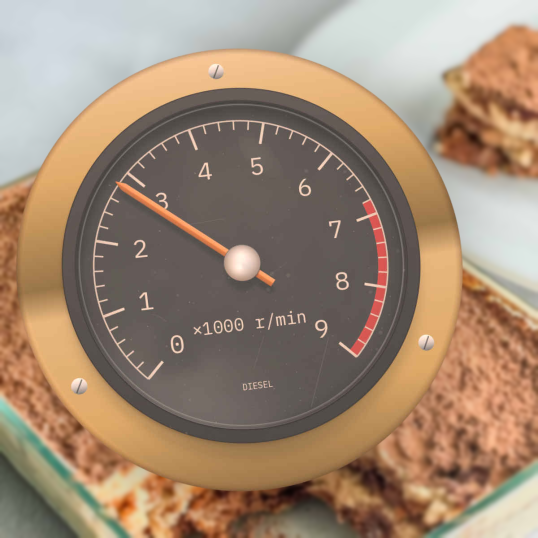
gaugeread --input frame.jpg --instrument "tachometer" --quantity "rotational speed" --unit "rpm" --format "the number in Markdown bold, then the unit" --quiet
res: **2800** rpm
